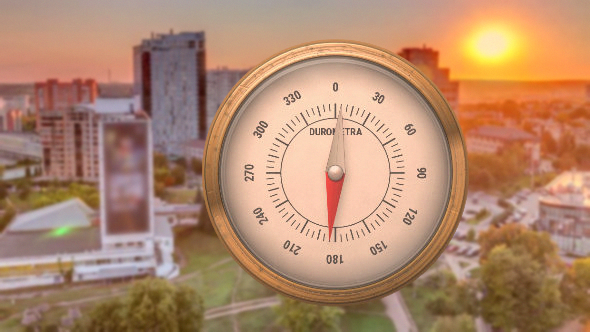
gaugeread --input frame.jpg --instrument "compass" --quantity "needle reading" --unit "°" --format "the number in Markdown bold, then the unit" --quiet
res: **185** °
